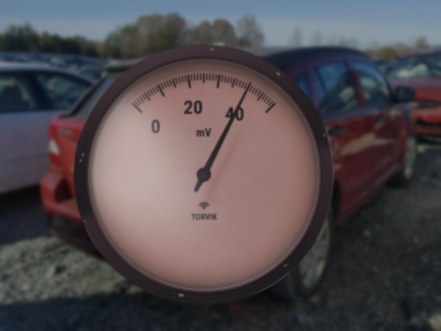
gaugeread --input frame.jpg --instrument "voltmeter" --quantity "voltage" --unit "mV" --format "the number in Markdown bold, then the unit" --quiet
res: **40** mV
